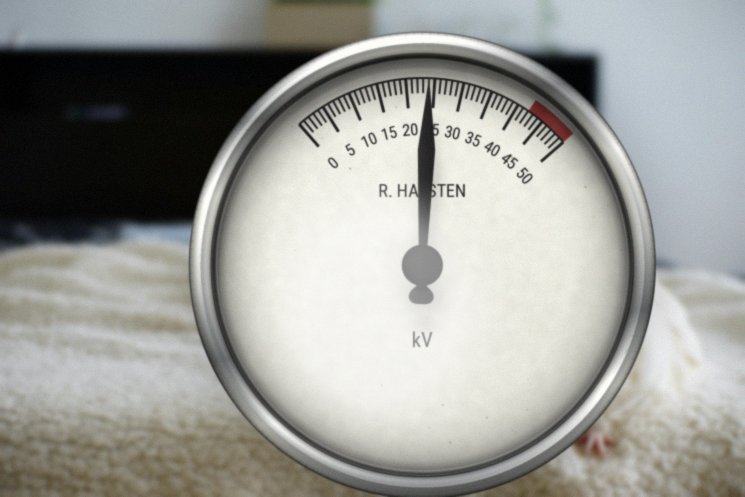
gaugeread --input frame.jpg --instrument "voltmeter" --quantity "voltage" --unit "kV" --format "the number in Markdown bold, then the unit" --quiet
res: **24** kV
